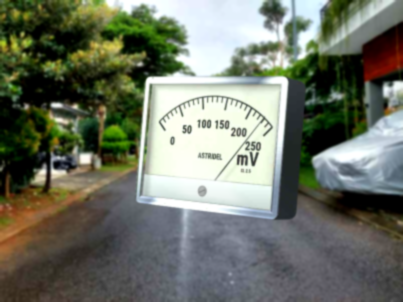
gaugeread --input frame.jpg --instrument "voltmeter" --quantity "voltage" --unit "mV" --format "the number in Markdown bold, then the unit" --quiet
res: **230** mV
